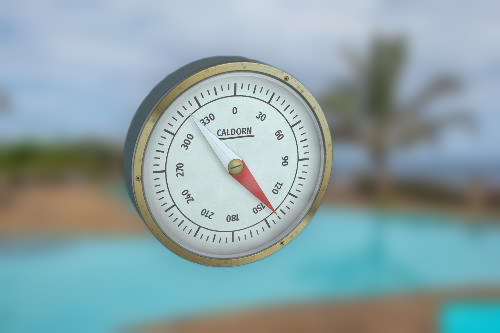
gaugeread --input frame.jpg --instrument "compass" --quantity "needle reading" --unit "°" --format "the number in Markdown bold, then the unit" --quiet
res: **140** °
